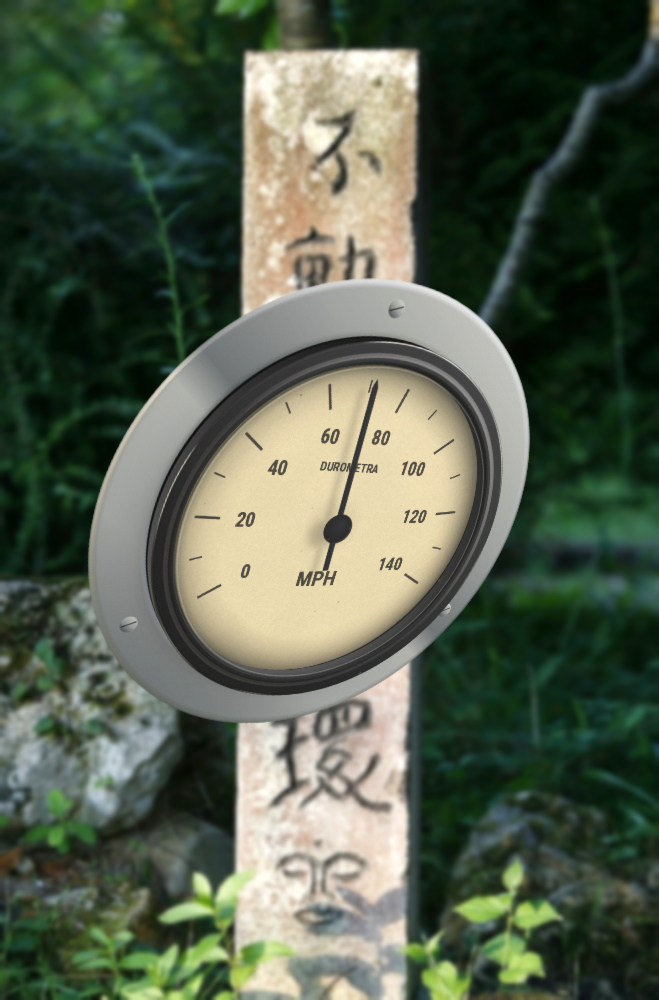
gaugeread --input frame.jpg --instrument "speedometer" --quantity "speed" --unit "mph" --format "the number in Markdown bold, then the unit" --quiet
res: **70** mph
